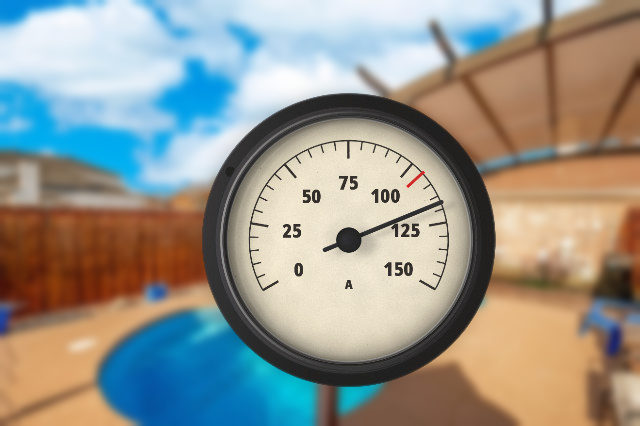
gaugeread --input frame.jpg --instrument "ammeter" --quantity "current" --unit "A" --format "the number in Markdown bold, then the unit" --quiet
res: **117.5** A
